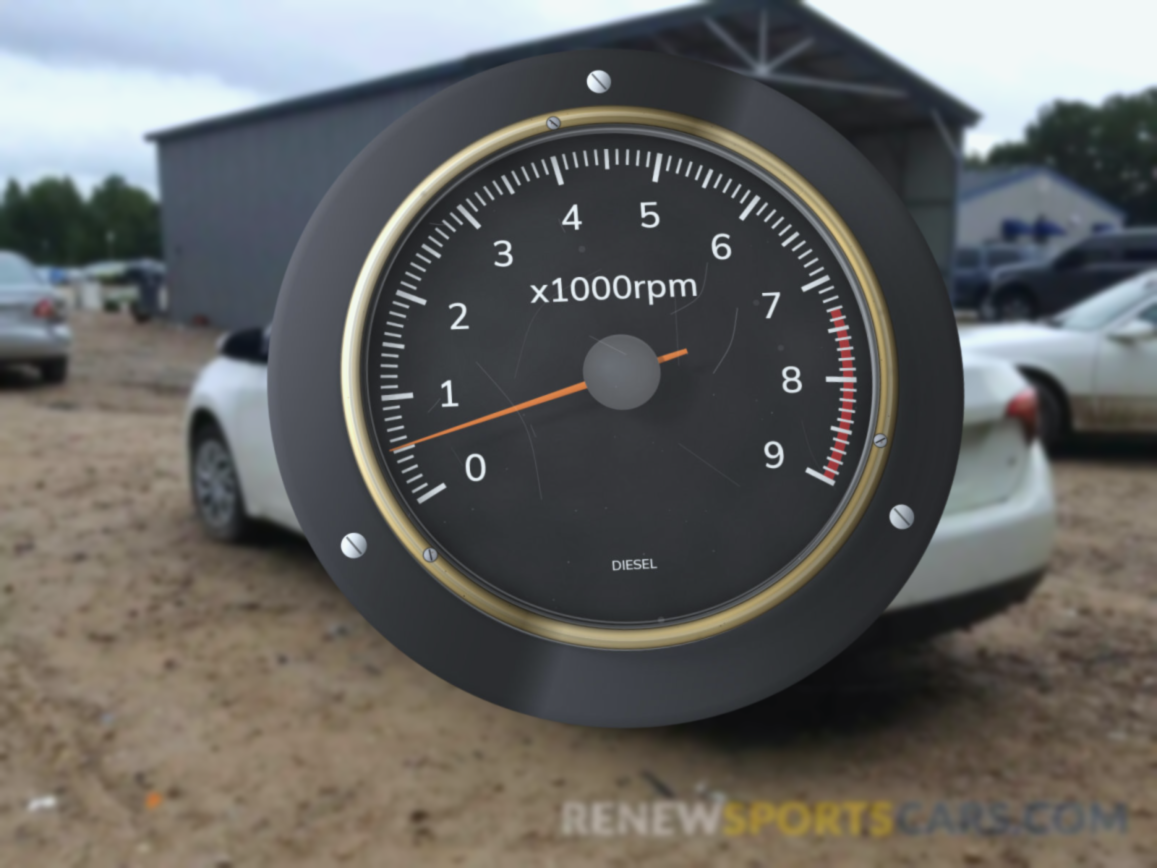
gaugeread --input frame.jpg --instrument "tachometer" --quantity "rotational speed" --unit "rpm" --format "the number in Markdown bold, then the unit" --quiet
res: **500** rpm
